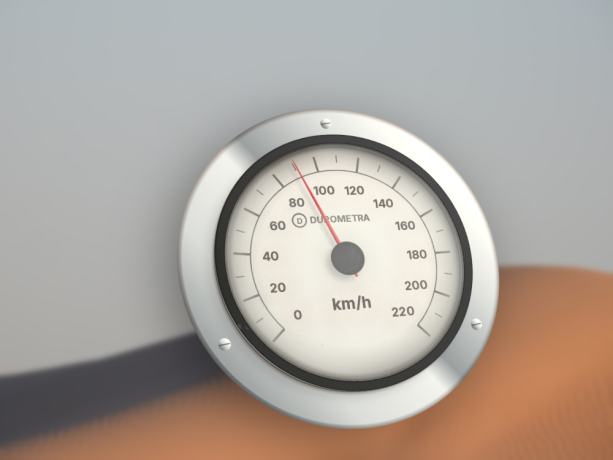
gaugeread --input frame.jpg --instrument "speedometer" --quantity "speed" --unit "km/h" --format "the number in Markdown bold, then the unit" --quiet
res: **90** km/h
